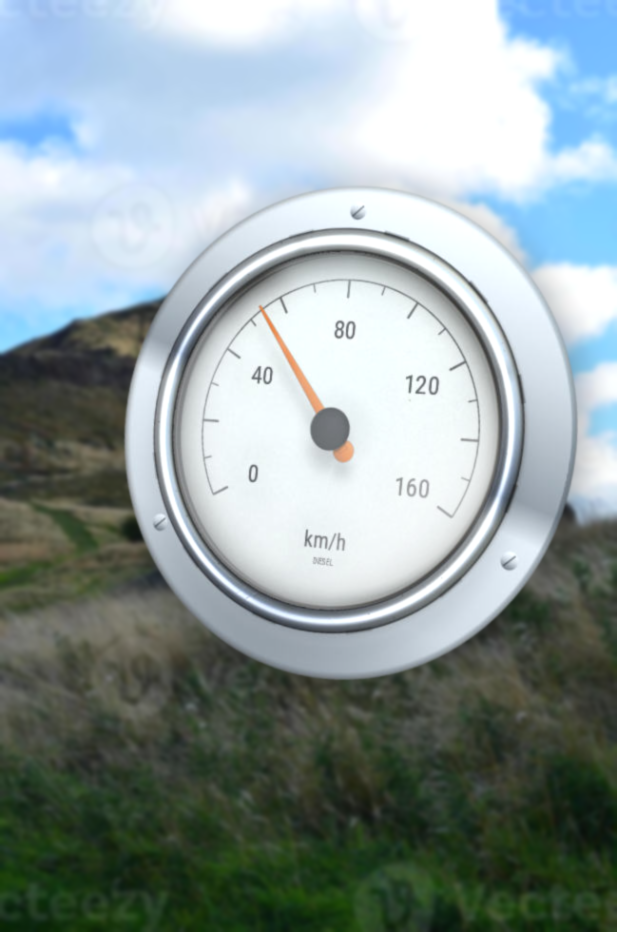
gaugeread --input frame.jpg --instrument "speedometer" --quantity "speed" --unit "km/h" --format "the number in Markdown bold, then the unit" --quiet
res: **55** km/h
